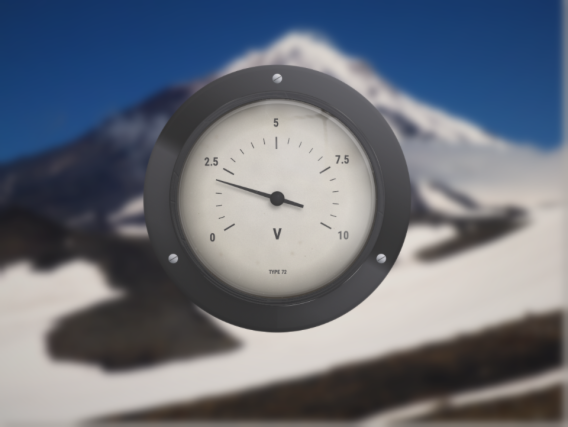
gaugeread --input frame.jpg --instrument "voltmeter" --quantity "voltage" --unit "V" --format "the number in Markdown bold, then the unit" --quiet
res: **2** V
